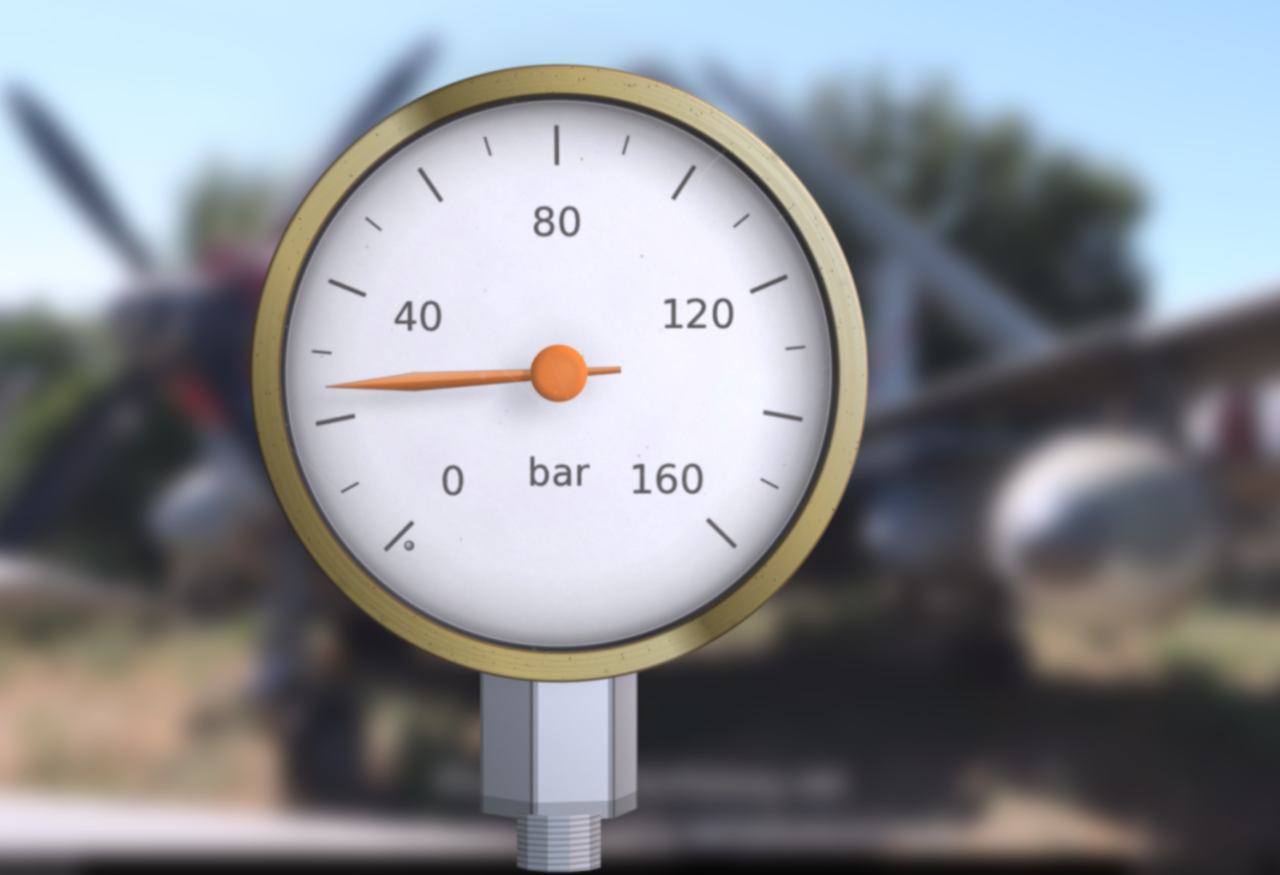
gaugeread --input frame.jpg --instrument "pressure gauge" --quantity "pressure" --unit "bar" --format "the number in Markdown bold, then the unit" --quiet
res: **25** bar
